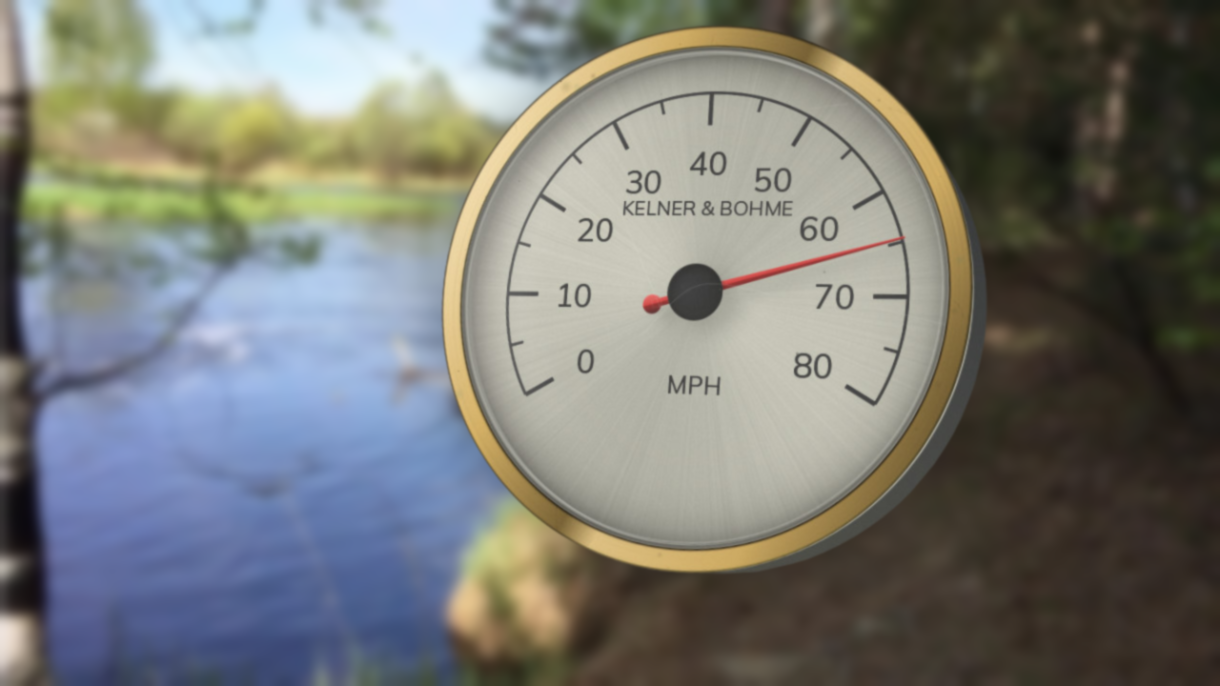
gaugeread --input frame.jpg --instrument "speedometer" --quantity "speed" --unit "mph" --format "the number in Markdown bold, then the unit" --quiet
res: **65** mph
